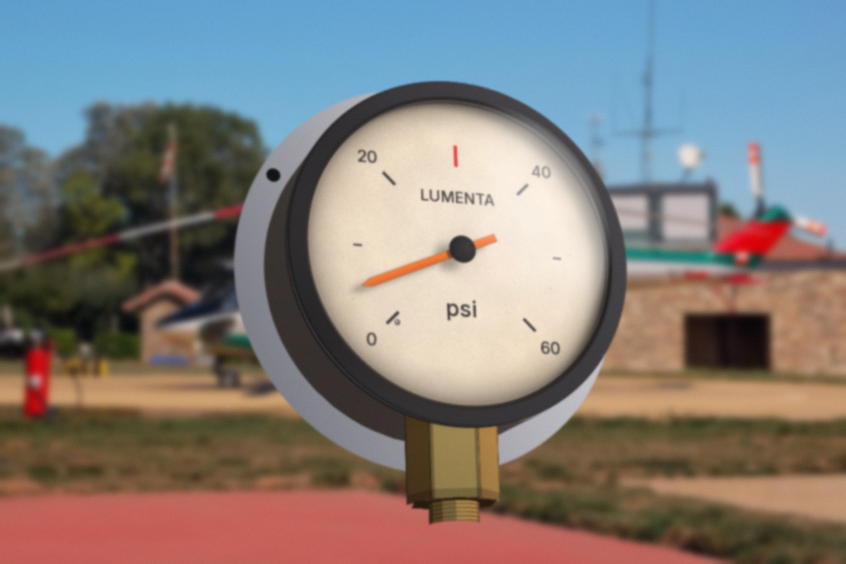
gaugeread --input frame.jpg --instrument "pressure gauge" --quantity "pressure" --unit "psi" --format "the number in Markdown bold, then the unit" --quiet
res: **5** psi
